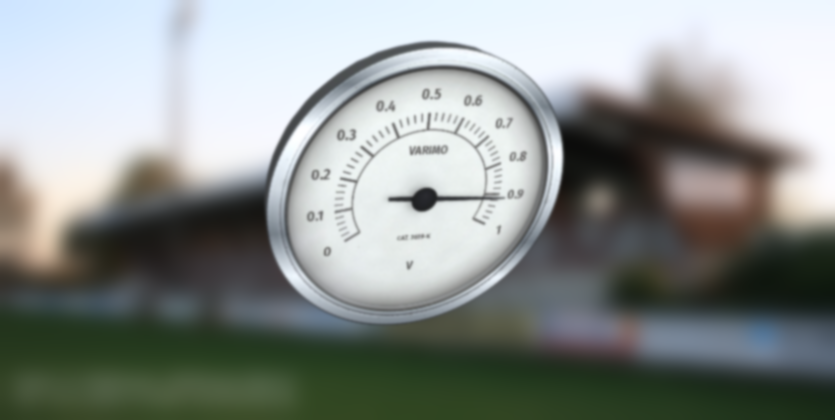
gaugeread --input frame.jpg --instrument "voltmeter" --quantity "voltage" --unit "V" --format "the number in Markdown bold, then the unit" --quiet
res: **0.9** V
